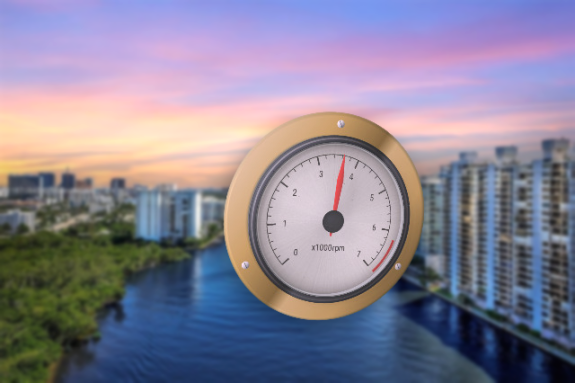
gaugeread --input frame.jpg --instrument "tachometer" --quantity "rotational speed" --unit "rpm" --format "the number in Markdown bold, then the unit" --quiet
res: **3600** rpm
